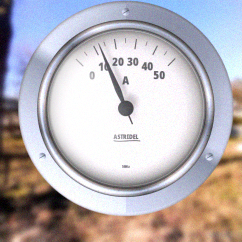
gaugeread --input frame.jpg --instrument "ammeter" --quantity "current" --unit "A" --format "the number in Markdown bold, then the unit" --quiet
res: **12.5** A
